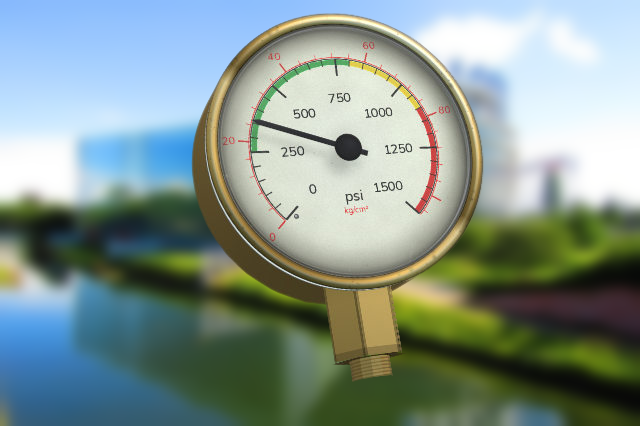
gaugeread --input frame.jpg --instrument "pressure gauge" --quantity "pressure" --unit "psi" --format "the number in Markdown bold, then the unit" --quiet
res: **350** psi
